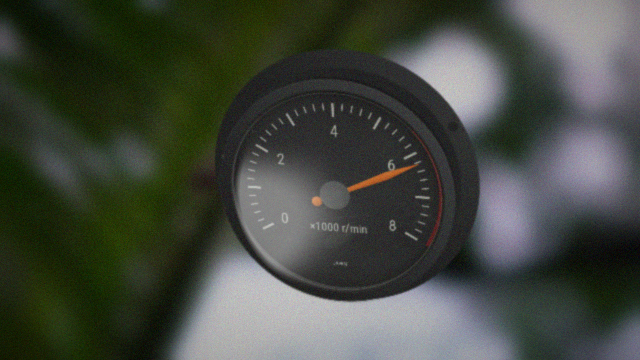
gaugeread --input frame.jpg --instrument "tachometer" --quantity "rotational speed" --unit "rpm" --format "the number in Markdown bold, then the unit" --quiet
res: **6200** rpm
